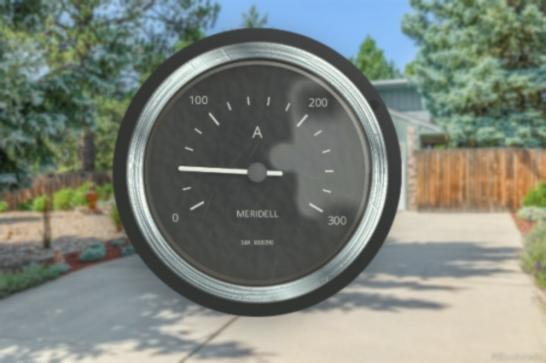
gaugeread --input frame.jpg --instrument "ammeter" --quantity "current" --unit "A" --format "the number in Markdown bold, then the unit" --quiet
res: **40** A
